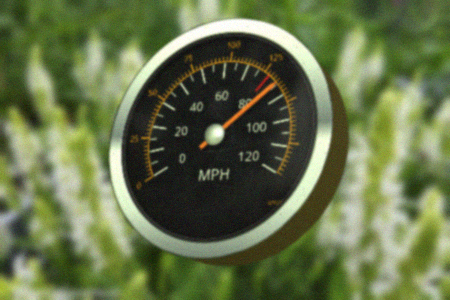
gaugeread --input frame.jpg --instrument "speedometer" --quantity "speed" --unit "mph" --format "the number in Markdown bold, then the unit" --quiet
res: **85** mph
